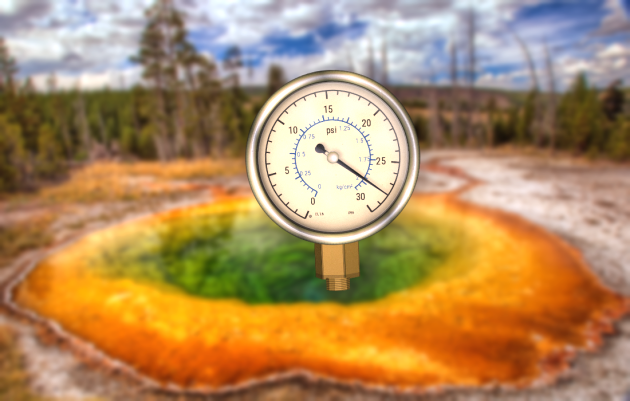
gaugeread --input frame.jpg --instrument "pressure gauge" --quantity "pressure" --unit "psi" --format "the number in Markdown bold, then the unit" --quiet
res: **28** psi
